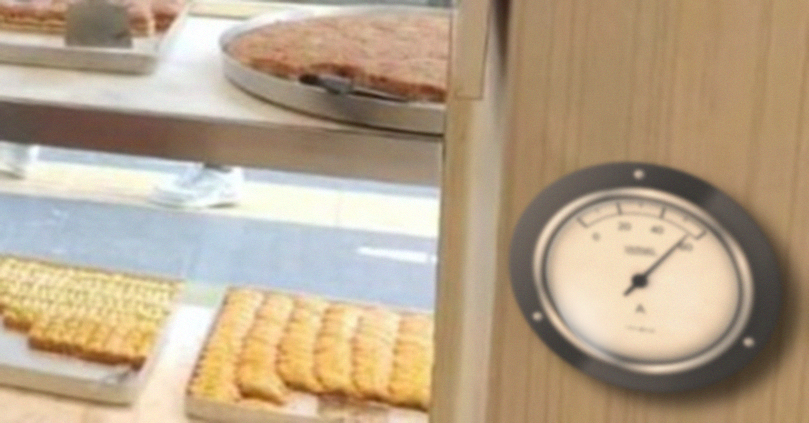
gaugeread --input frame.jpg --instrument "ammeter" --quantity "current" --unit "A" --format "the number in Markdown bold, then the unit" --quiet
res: **55** A
